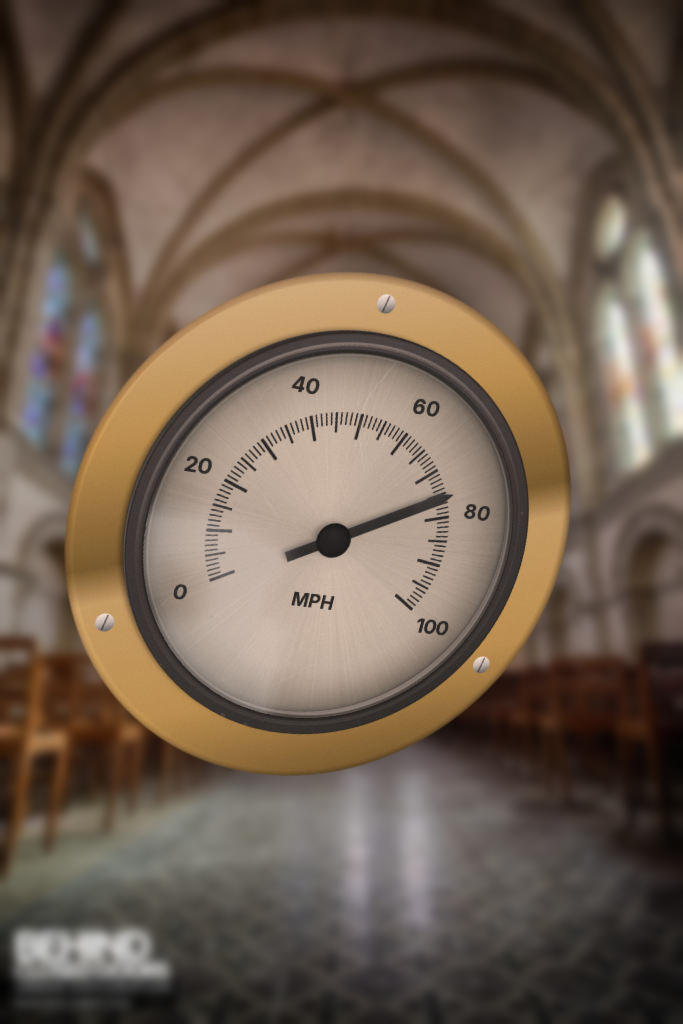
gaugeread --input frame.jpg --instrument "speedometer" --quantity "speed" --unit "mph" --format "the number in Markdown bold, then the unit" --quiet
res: **75** mph
